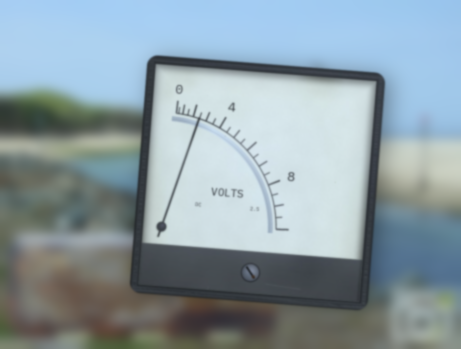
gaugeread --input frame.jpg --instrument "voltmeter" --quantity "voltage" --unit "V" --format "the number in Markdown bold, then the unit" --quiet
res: **2.5** V
